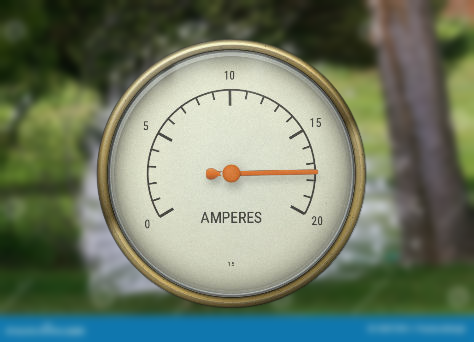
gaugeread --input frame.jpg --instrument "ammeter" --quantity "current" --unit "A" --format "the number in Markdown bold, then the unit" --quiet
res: **17.5** A
